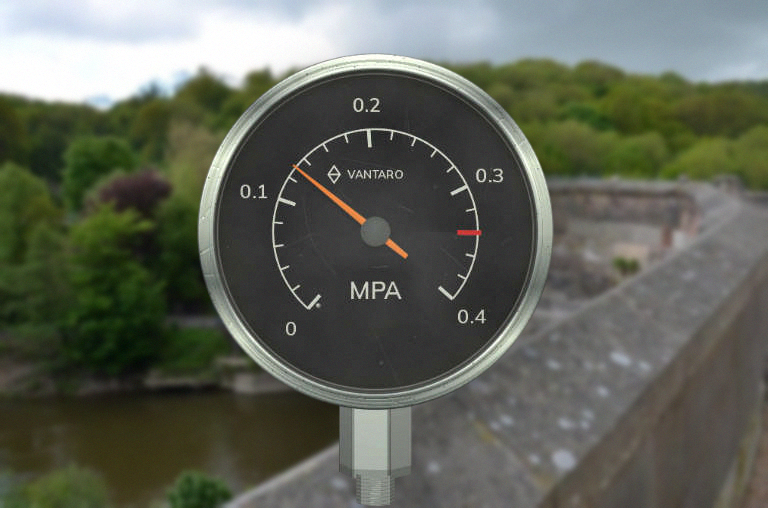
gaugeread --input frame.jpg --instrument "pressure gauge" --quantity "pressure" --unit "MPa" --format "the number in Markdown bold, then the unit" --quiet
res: **0.13** MPa
